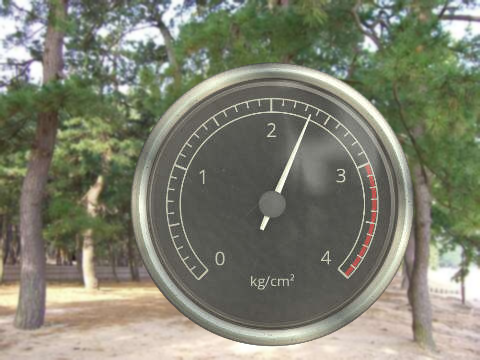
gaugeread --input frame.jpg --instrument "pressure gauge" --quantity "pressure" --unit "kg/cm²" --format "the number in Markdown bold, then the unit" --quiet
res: **2.35** kg/cm²
